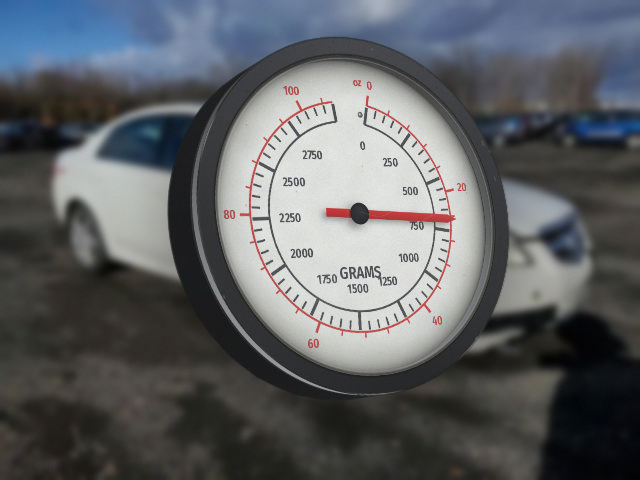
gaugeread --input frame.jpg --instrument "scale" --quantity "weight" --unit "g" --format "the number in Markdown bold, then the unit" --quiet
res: **700** g
